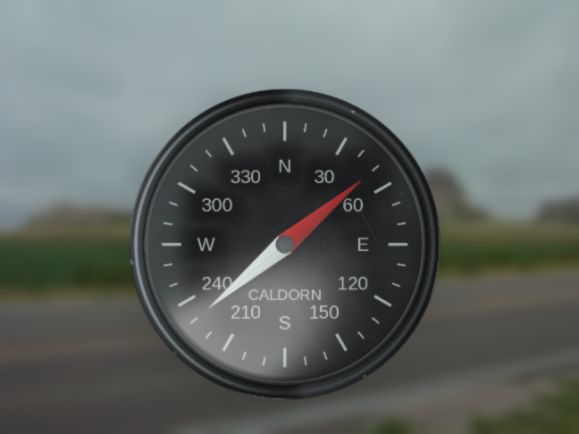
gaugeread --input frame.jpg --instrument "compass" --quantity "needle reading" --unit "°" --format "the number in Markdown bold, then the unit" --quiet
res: **50** °
